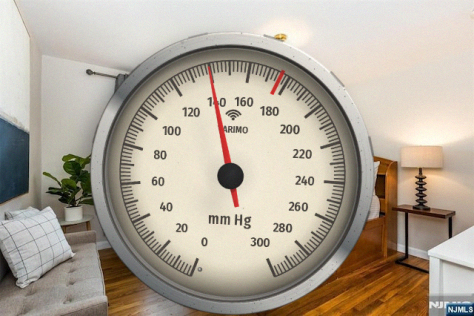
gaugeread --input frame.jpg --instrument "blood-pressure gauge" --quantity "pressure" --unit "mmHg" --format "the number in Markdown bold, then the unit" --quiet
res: **140** mmHg
